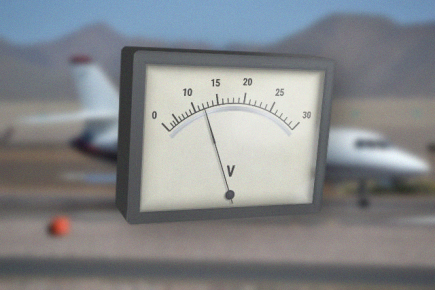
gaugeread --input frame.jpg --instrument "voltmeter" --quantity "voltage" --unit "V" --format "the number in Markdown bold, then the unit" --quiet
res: **12** V
